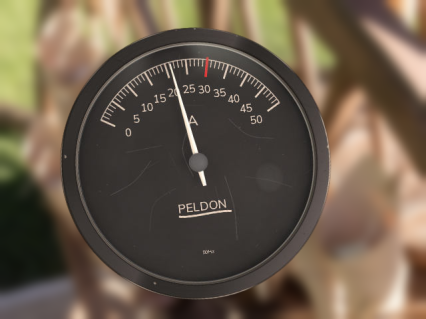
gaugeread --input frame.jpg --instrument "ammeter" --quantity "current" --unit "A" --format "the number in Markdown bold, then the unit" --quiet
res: **21** A
